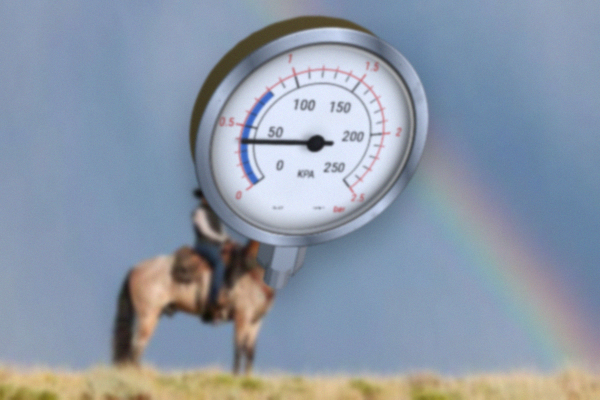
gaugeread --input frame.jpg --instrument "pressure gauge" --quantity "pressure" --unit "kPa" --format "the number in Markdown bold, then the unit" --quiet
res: **40** kPa
